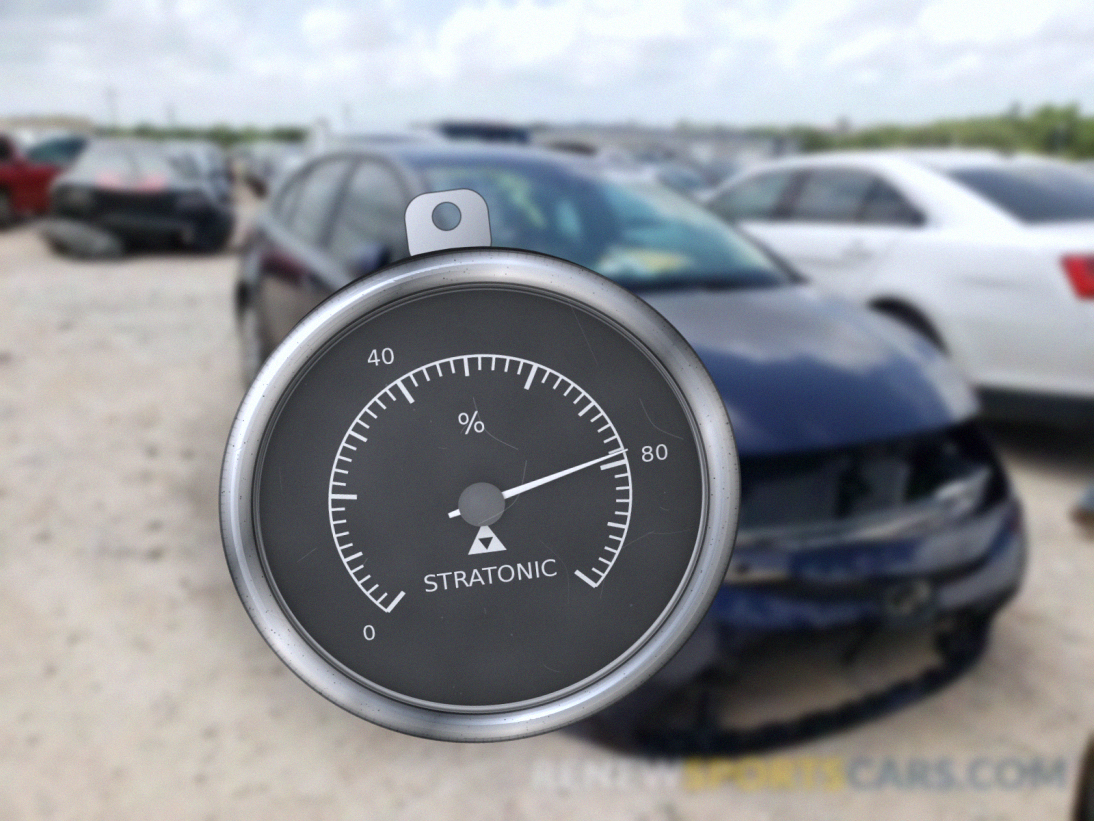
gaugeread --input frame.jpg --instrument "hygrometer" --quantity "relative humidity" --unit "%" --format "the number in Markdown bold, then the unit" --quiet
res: **78** %
